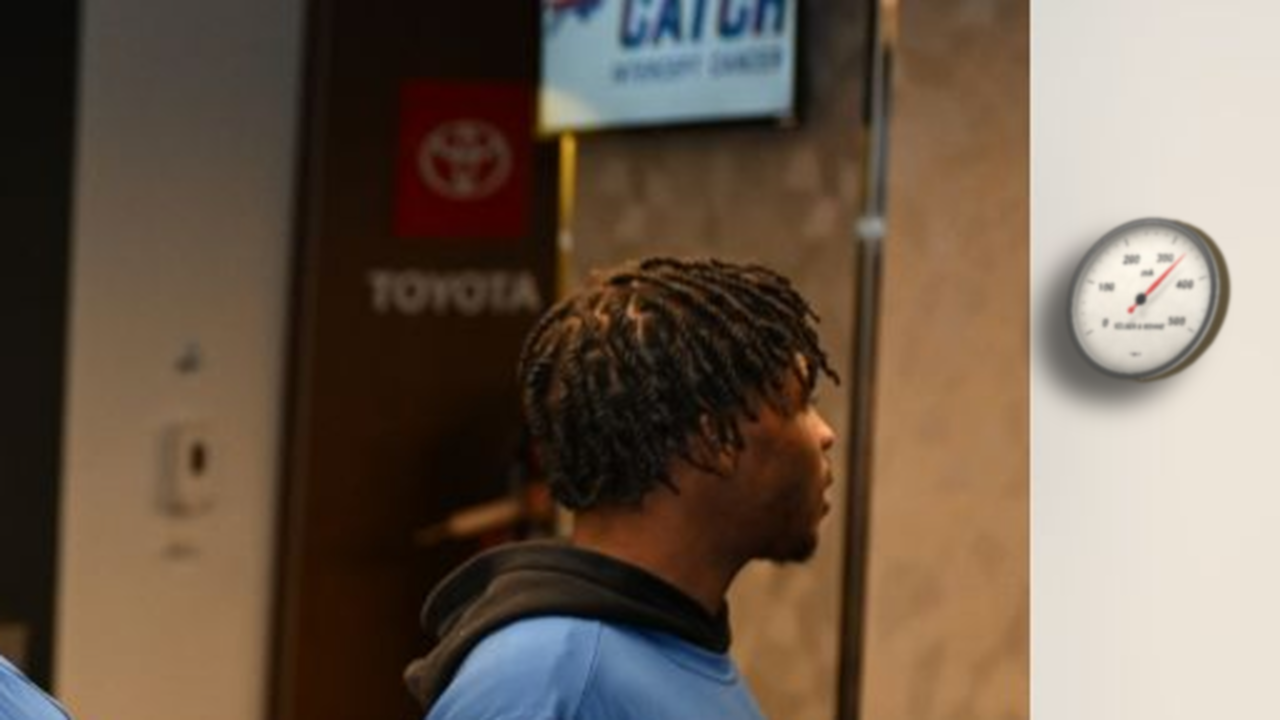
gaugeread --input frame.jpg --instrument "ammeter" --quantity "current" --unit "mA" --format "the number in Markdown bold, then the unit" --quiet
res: **340** mA
